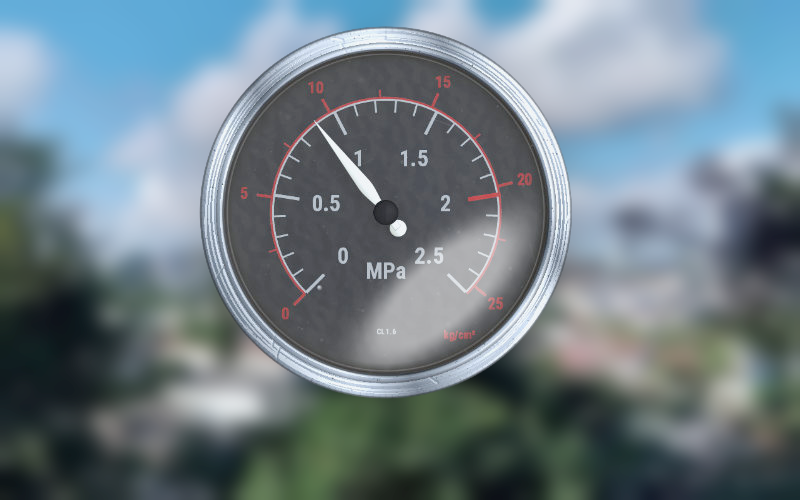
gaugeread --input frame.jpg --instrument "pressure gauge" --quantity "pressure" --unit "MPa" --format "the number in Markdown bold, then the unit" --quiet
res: **0.9** MPa
